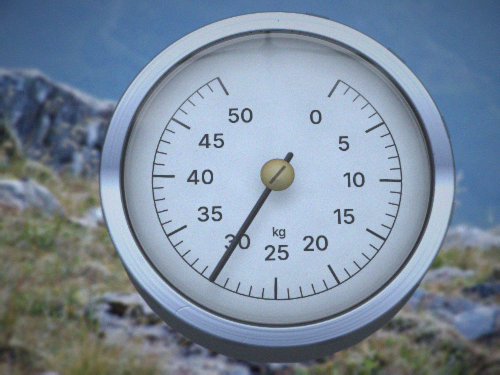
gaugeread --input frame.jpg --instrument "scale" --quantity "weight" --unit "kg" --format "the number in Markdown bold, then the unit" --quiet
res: **30** kg
